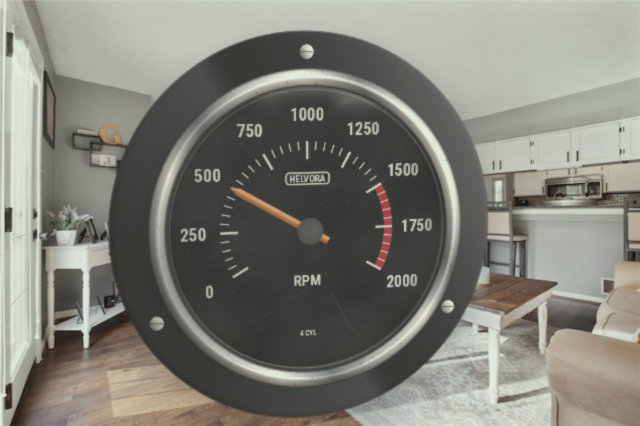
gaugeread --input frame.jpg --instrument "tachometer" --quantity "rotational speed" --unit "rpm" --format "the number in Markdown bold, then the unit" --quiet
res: **500** rpm
